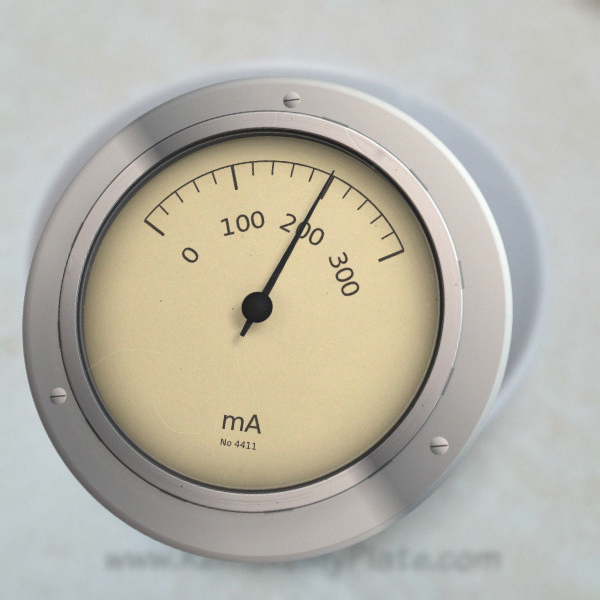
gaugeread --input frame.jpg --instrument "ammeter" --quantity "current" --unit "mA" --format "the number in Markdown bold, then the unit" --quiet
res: **200** mA
